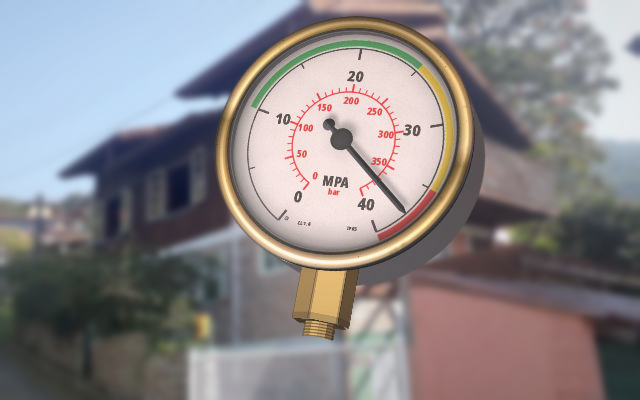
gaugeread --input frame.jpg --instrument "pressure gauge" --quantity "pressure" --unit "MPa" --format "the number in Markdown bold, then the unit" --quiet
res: **37.5** MPa
